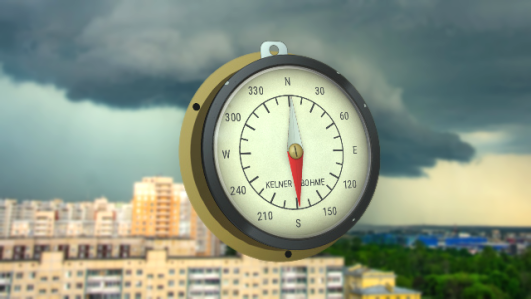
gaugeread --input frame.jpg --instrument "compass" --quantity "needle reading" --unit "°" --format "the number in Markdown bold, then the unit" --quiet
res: **180** °
